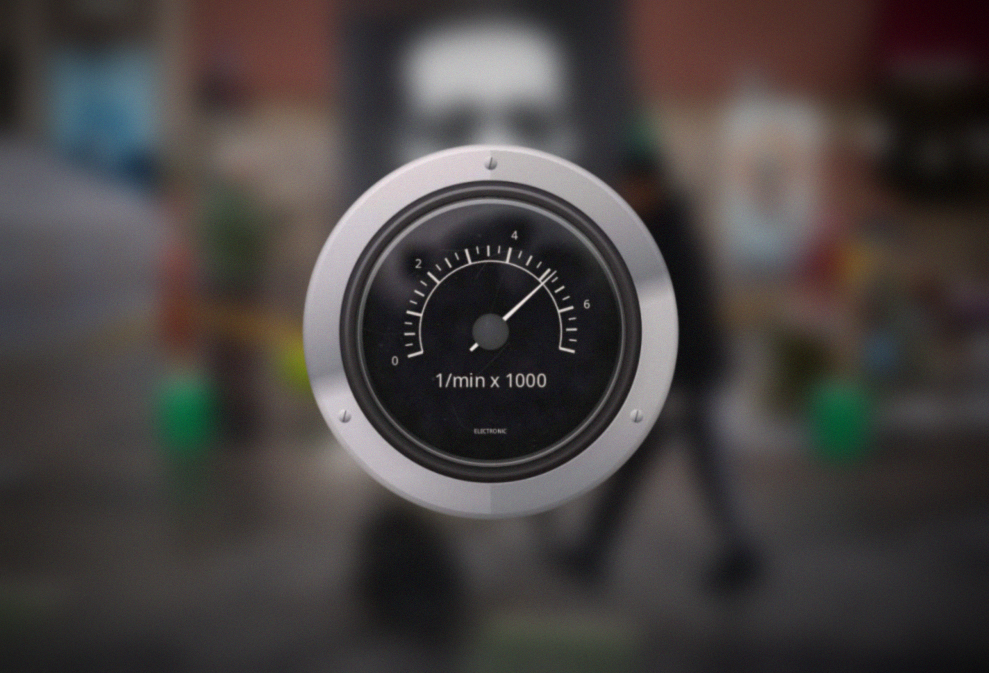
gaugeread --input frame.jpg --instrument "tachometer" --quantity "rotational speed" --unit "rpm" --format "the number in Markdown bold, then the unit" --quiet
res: **5125** rpm
